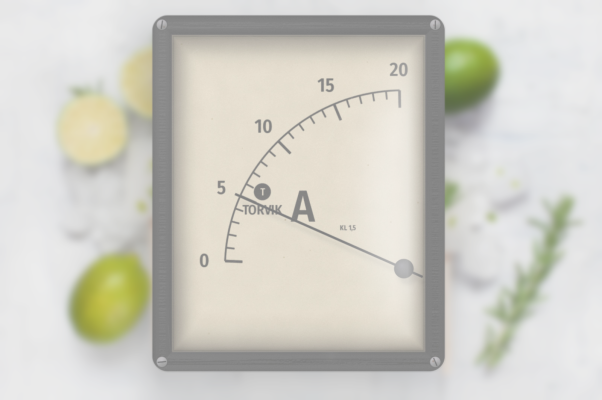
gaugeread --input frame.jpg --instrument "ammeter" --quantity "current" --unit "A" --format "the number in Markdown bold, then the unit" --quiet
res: **5** A
